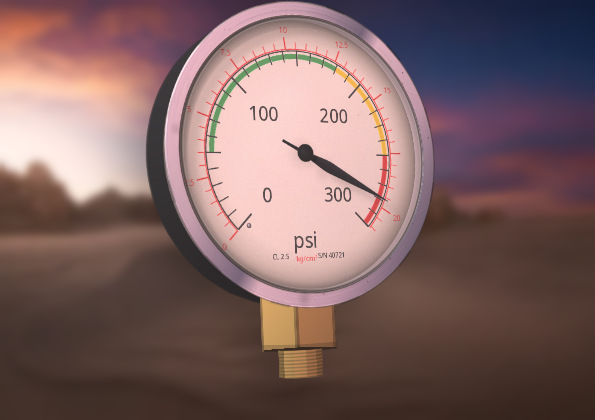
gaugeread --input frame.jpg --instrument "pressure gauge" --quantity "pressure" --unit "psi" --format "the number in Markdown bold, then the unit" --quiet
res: **280** psi
